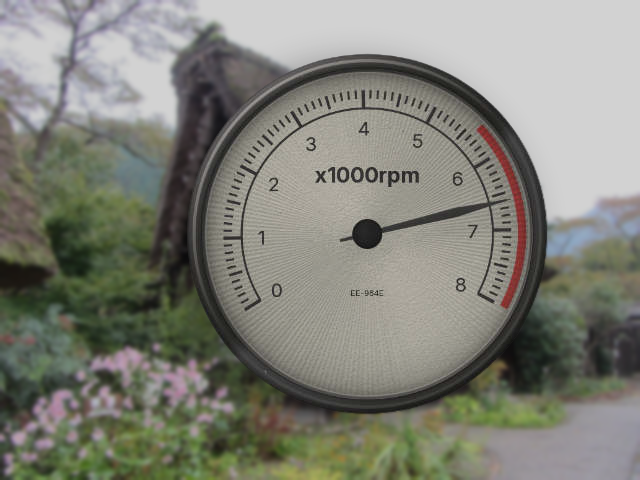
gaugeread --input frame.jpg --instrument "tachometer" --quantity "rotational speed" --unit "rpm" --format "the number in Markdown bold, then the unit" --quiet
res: **6600** rpm
